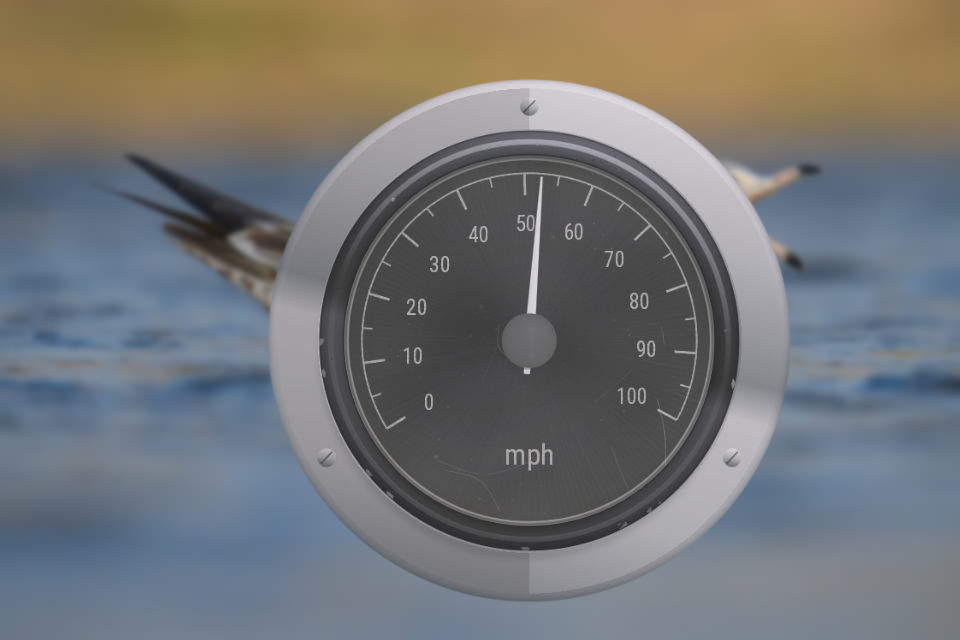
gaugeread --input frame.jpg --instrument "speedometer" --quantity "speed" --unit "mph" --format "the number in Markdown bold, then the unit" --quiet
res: **52.5** mph
